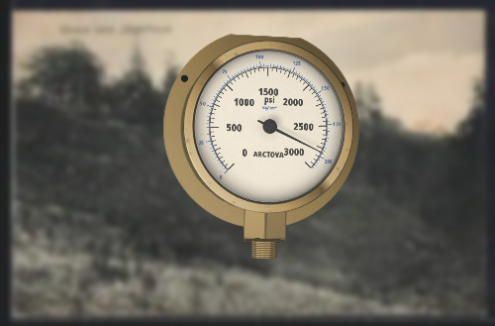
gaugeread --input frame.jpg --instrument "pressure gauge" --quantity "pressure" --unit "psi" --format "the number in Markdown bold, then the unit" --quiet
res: **2800** psi
